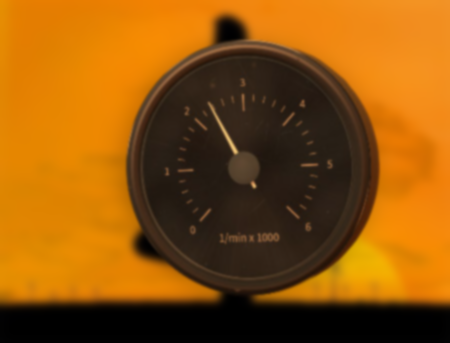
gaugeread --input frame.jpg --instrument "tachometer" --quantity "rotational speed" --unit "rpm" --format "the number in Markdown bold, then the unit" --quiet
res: **2400** rpm
